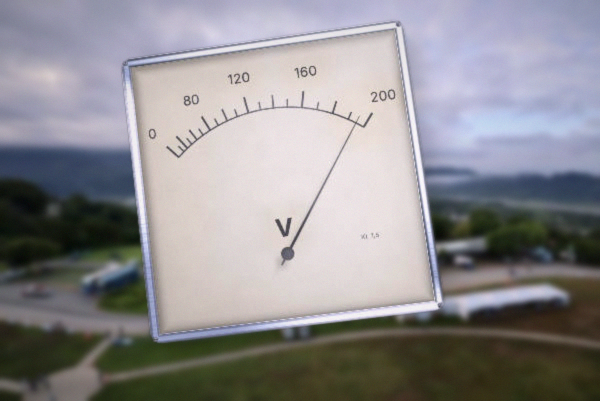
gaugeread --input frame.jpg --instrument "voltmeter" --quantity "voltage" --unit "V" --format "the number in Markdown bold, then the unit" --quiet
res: **195** V
